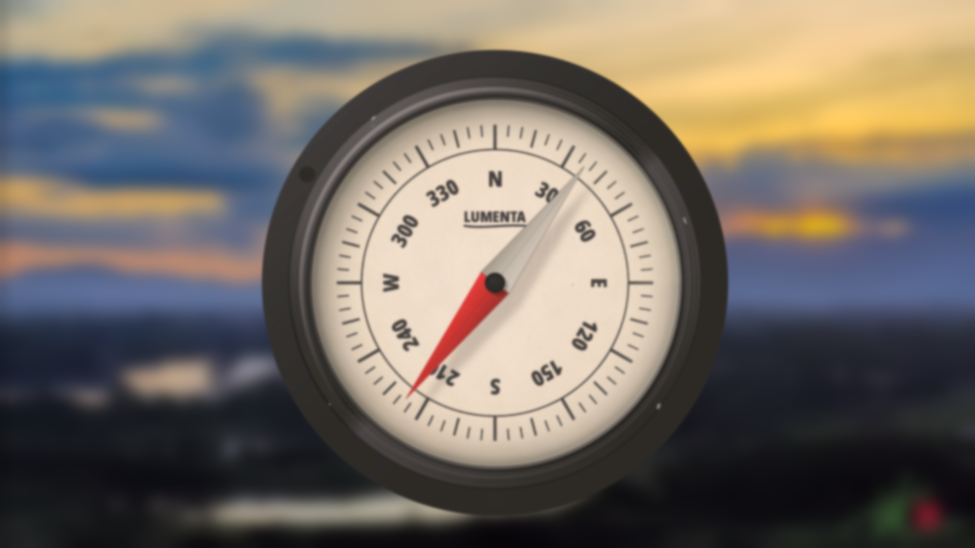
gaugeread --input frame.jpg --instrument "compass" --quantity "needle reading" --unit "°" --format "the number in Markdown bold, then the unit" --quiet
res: **217.5** °
